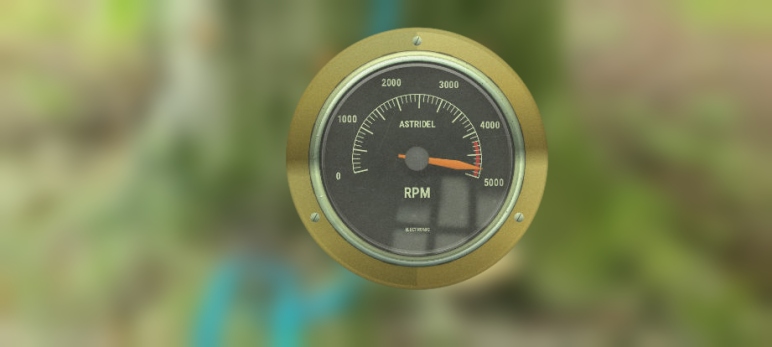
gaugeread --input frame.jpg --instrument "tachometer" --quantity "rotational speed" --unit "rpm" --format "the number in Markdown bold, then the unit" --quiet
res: **4800** rpm
